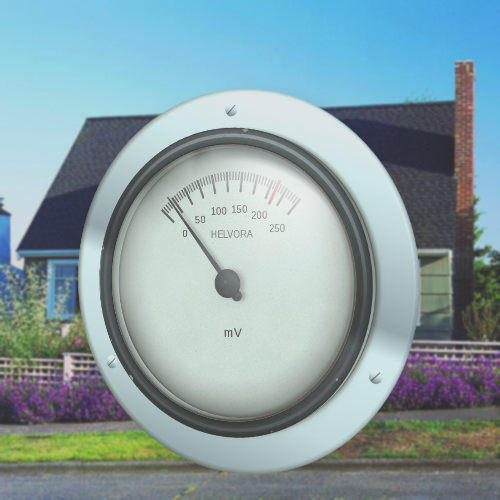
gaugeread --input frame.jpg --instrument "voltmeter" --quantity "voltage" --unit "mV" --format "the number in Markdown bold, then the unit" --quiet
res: **25** mV
